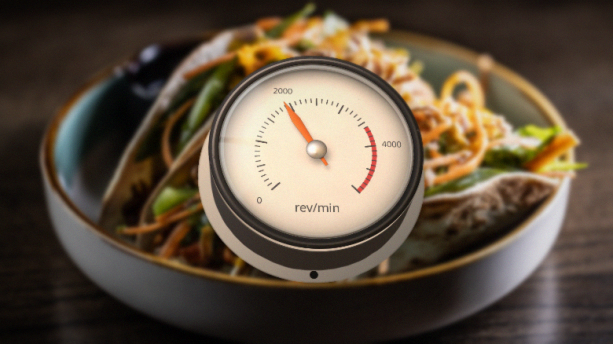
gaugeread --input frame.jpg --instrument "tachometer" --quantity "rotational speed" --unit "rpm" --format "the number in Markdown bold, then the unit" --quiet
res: **1900** rpm
